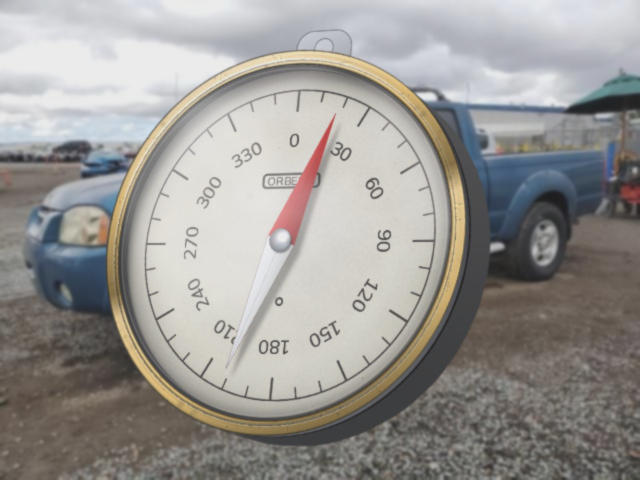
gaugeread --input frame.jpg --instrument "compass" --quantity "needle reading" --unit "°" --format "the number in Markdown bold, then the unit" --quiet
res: **20** °
